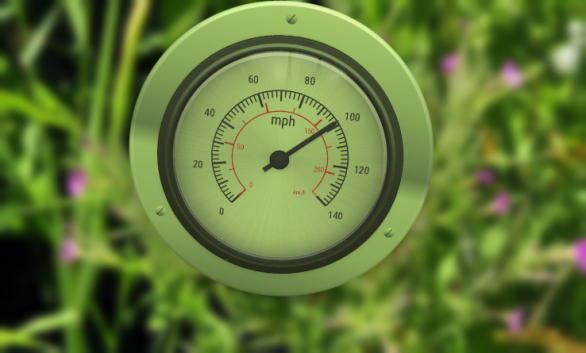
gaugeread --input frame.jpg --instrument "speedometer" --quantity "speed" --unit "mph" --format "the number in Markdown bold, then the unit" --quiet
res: **98** mph
